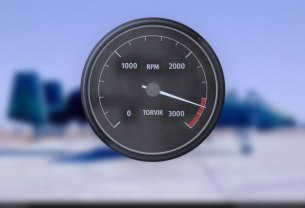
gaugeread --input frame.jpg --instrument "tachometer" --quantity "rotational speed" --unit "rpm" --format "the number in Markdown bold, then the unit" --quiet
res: **2700** rpm
